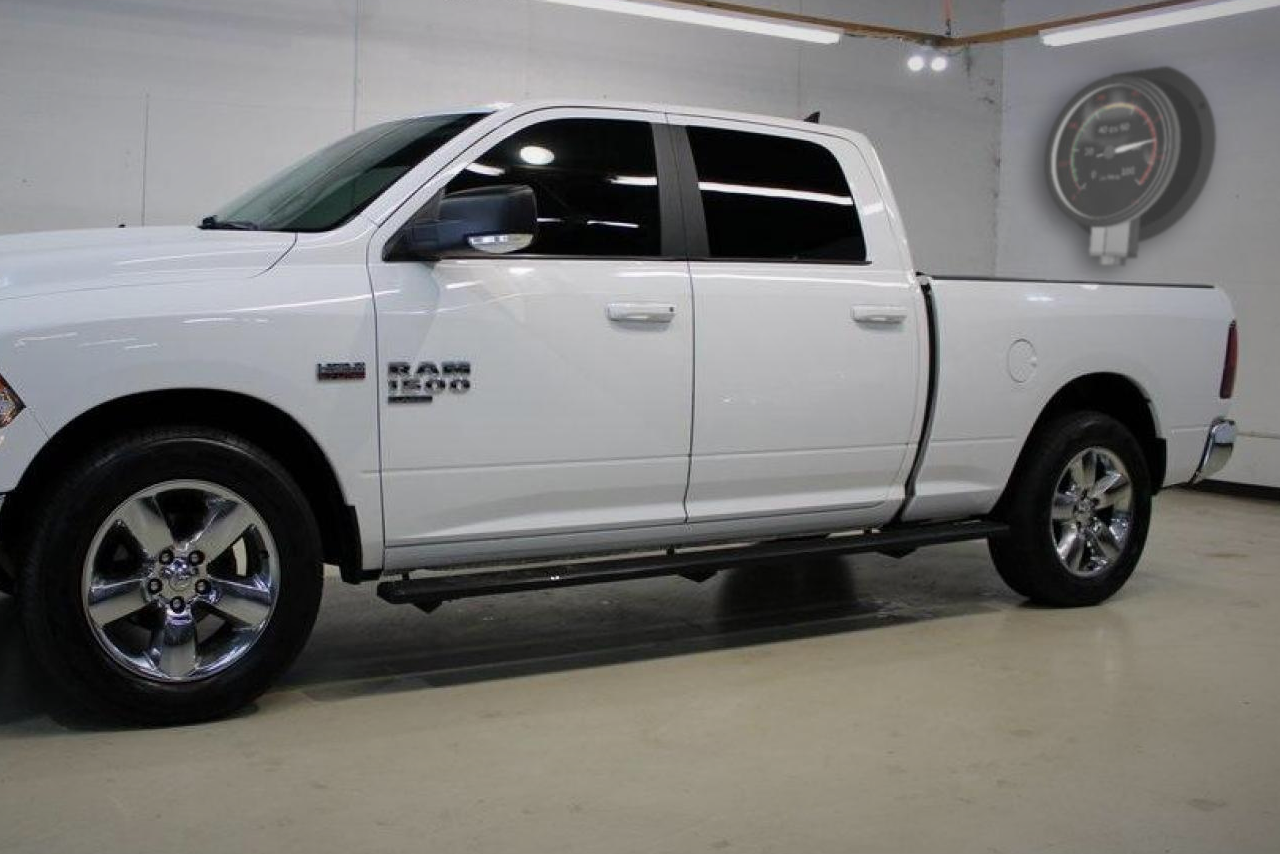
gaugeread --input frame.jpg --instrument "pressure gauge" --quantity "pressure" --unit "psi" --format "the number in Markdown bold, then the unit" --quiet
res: **80** psi
